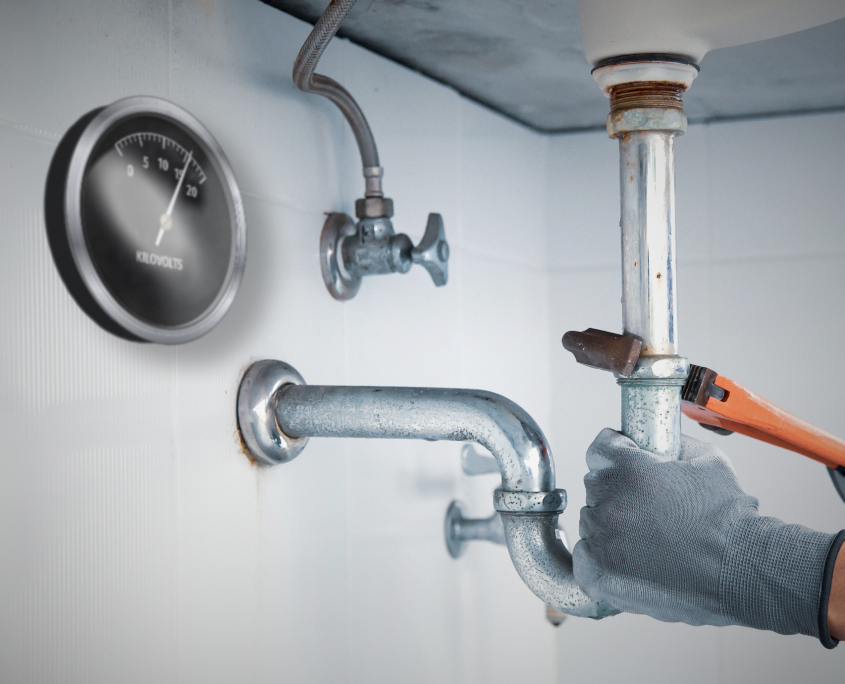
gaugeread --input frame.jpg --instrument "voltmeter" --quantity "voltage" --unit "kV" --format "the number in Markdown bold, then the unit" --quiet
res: **15** kV
